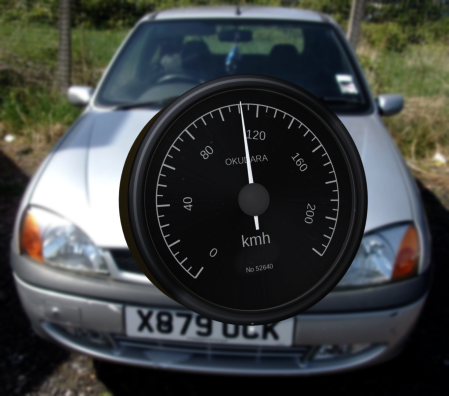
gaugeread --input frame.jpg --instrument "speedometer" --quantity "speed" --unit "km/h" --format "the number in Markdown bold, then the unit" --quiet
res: **110** km/h
